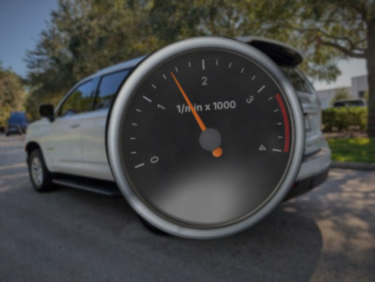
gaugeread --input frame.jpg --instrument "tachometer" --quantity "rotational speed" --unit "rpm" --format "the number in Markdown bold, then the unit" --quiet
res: **1500** rpm
